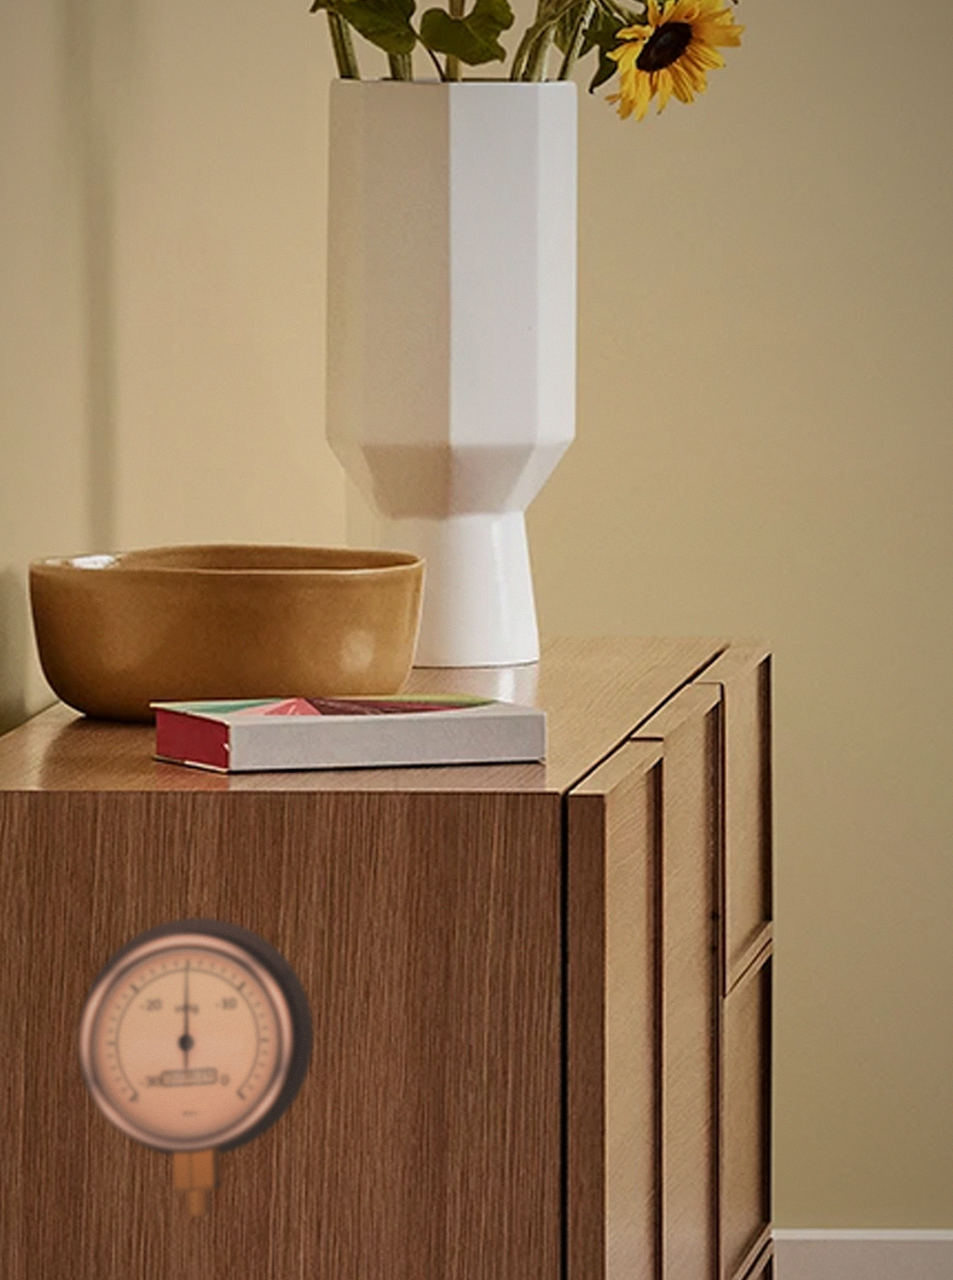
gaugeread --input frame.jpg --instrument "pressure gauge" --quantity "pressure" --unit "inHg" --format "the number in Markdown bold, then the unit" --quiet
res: **-15** inHg
